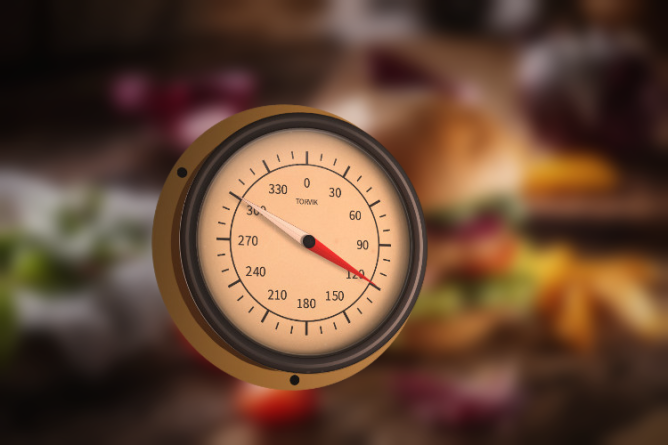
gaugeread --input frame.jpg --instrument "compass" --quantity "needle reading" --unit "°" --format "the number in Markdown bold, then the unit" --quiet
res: **120** °
